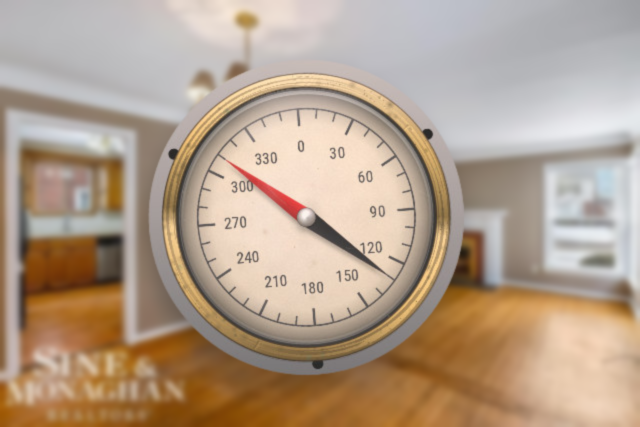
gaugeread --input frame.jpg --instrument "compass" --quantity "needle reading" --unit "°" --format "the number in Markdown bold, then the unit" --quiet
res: **310** °
